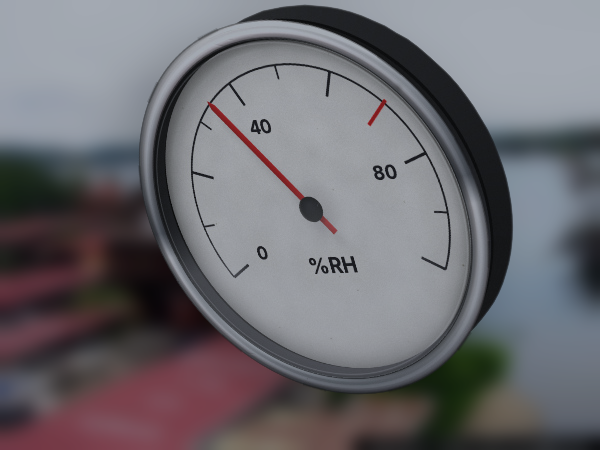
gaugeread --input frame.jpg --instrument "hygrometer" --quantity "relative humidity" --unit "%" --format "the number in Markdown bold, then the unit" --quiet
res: **35** %
